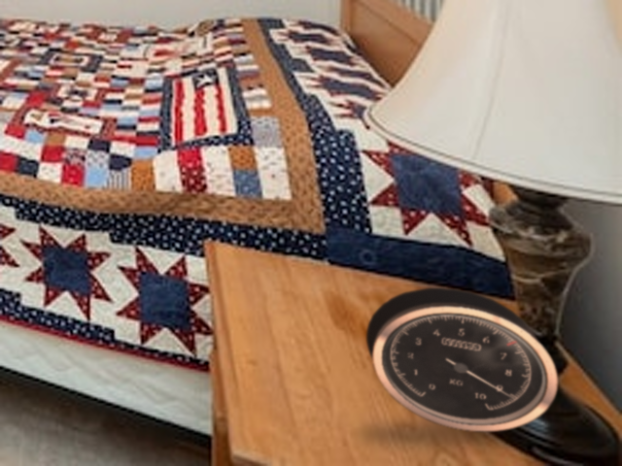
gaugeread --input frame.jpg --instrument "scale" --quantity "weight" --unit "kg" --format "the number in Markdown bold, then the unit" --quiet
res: **9** kg
